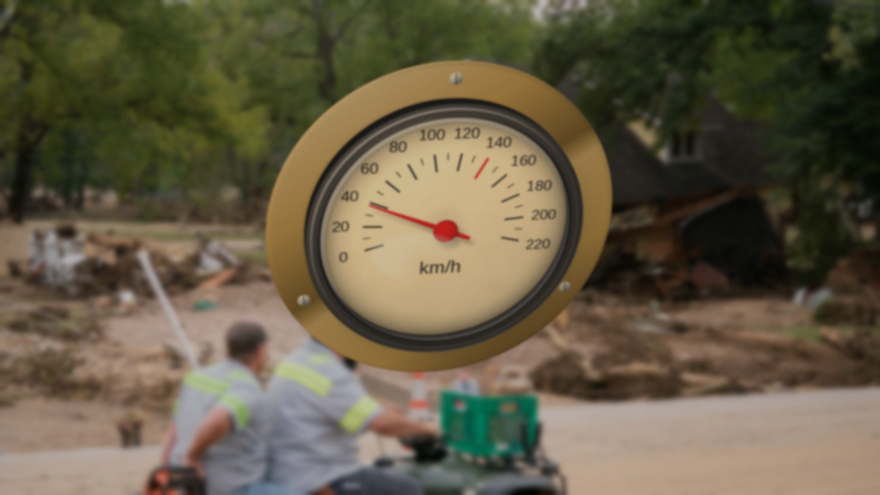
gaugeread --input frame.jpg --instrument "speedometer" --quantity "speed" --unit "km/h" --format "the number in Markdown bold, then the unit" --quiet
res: **40** km/h
